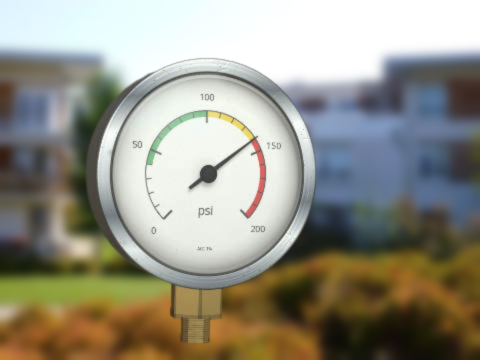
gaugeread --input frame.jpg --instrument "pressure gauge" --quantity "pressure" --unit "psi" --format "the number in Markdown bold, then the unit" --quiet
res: **140** psi
